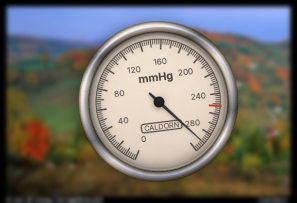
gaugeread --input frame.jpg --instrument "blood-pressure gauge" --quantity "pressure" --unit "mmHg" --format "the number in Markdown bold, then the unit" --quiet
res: **290** mmHg
